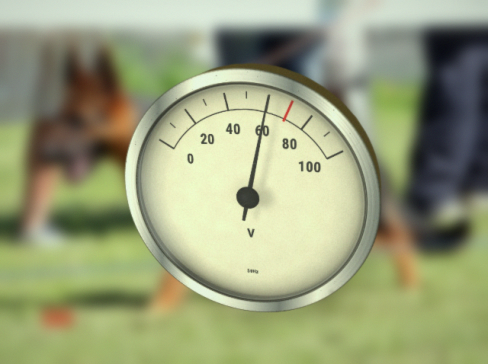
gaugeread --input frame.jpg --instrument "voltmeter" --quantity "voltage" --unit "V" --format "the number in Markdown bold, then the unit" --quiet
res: **60** V
